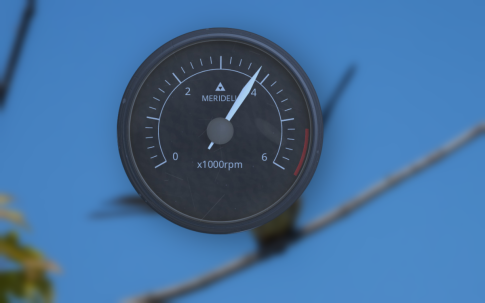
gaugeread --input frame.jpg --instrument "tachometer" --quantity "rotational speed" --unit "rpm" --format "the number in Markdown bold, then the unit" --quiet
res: **3800** rpm
